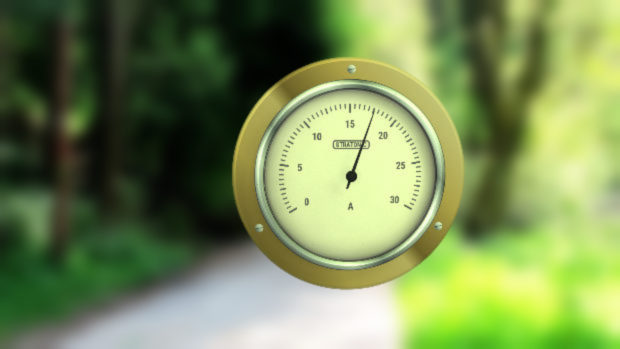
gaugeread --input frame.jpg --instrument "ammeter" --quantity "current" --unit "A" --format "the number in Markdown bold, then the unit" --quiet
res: **17.5** A
